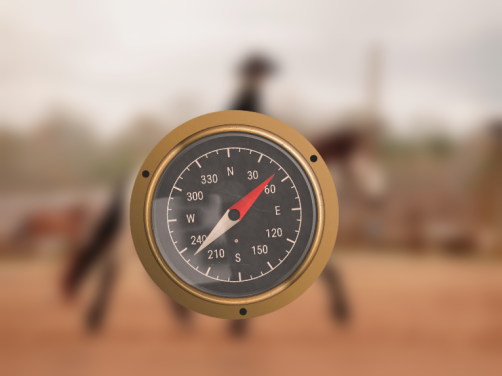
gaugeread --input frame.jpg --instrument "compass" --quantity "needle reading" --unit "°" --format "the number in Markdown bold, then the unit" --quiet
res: **50** °
